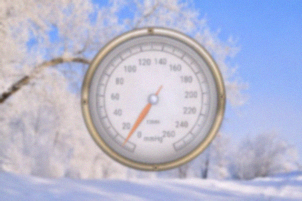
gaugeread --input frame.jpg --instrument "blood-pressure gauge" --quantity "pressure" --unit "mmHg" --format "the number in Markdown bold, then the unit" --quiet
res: **10** mmHg
